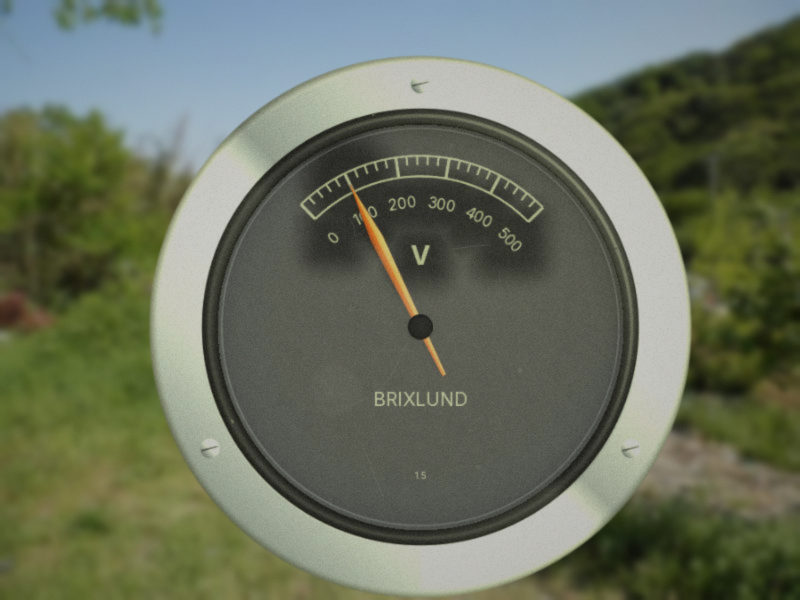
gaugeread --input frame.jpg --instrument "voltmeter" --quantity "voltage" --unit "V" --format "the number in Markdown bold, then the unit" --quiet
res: **100** V
